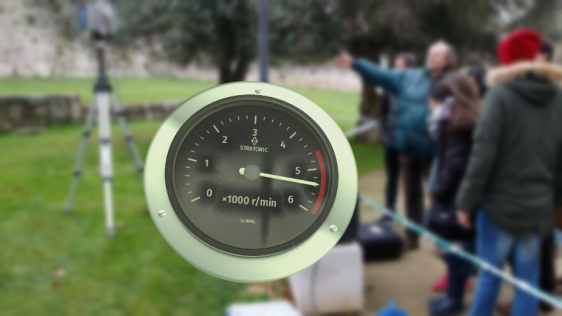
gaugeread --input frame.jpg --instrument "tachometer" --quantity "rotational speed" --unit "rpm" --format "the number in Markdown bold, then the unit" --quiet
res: **5400** rpm
